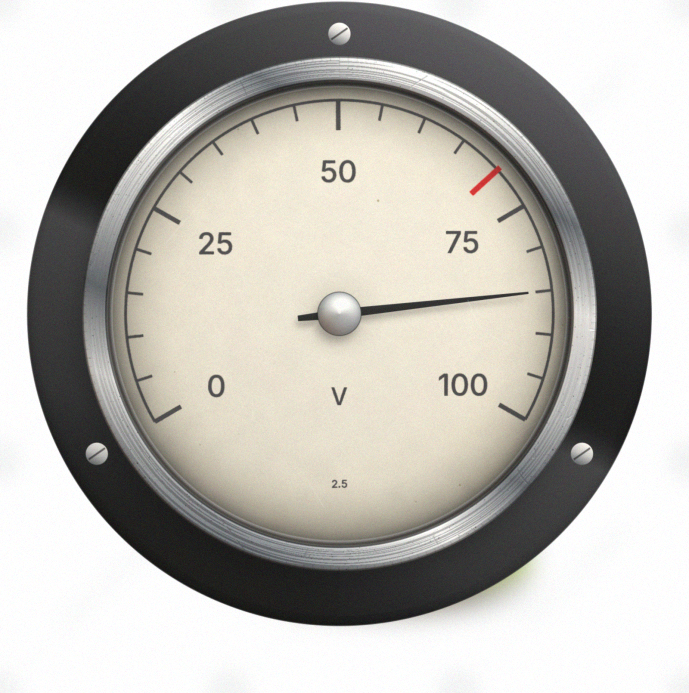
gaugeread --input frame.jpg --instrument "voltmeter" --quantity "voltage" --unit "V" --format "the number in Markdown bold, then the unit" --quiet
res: **85** V
